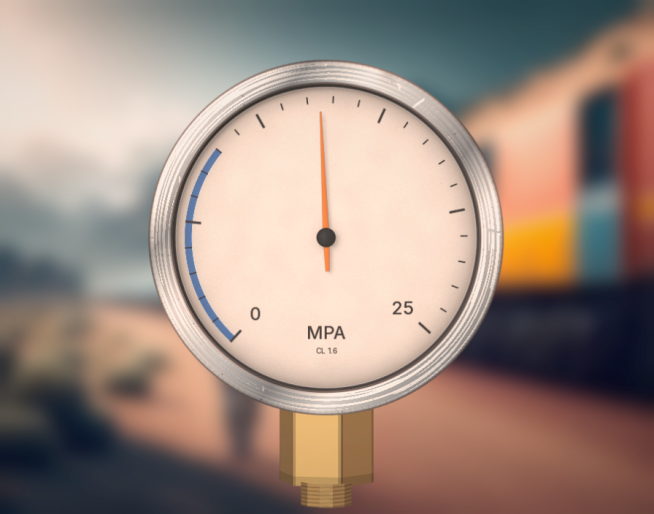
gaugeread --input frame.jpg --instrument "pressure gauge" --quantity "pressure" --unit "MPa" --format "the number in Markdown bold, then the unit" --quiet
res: **12.5** MPa
